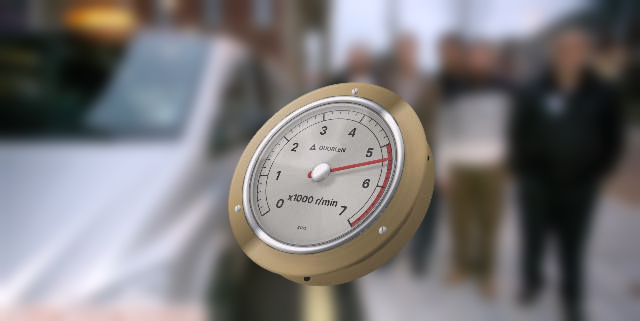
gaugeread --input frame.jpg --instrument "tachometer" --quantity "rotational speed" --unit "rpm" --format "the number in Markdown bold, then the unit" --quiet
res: **5400** rpm
